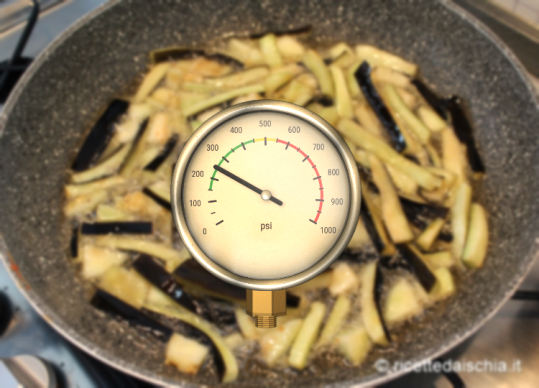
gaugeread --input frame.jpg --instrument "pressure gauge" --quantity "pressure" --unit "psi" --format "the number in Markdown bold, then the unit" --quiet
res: **250** psi
